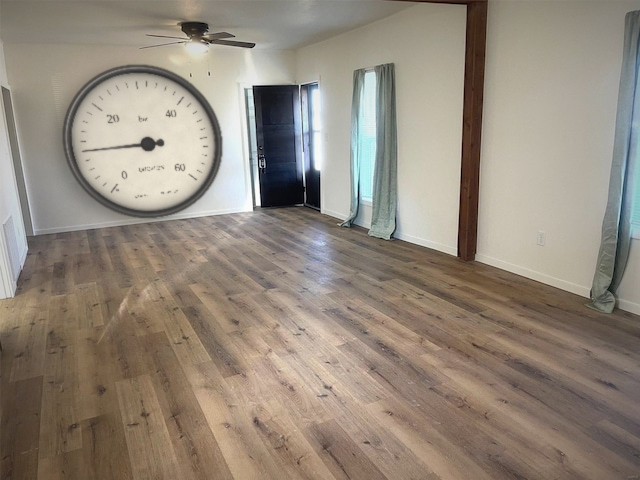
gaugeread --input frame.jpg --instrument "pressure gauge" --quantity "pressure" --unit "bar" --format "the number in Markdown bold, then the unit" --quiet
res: **10** bar
